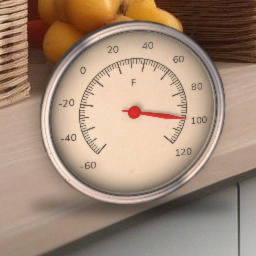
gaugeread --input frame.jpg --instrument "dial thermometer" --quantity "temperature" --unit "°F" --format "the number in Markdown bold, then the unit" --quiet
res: **100** °F
